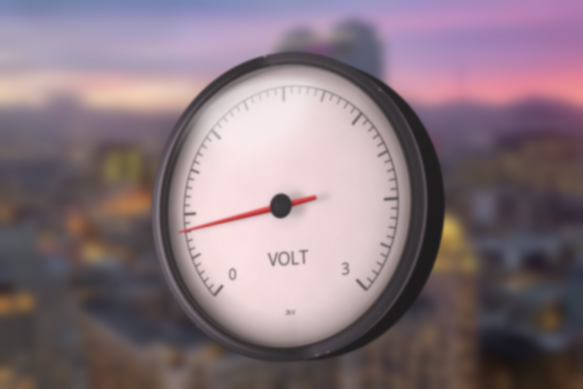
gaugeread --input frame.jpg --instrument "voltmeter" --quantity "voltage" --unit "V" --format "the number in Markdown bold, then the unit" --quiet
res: **0.4** V
